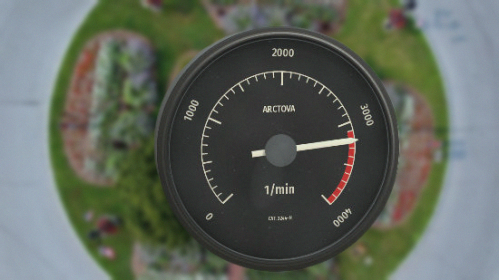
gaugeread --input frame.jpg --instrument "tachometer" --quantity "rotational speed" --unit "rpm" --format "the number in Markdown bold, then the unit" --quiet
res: **3200** rpm
